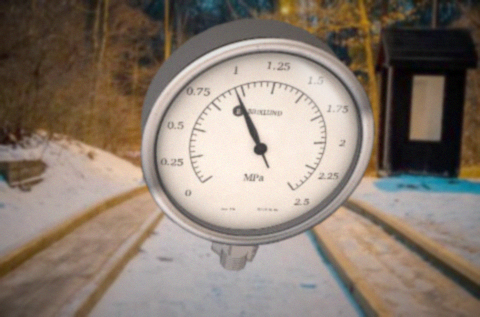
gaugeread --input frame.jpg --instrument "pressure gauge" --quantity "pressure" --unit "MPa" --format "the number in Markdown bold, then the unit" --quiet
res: **0.95** MPa
